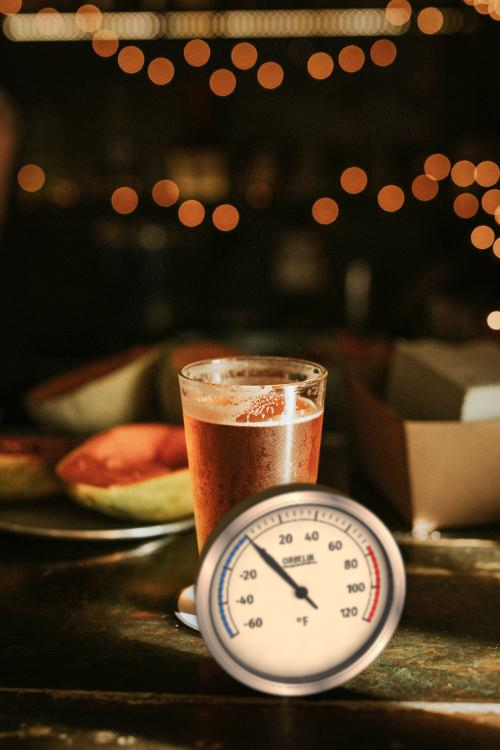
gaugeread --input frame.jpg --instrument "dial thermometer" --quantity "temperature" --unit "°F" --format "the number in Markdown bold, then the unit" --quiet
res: **0** °F
